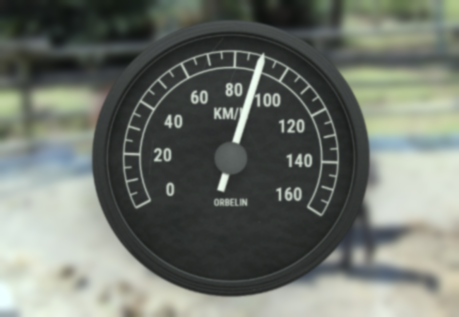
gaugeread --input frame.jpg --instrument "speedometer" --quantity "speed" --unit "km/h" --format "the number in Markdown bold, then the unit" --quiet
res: **90** km/h
